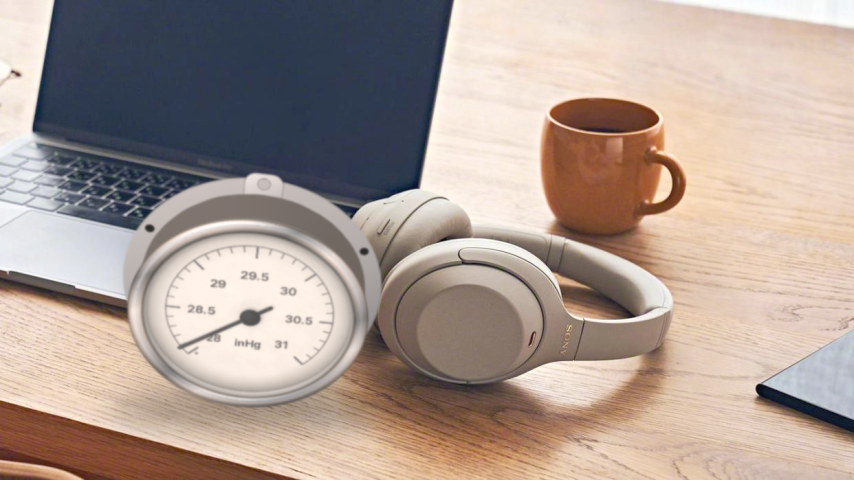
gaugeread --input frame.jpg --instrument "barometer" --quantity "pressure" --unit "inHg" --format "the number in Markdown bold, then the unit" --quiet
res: **28.1** inHg
